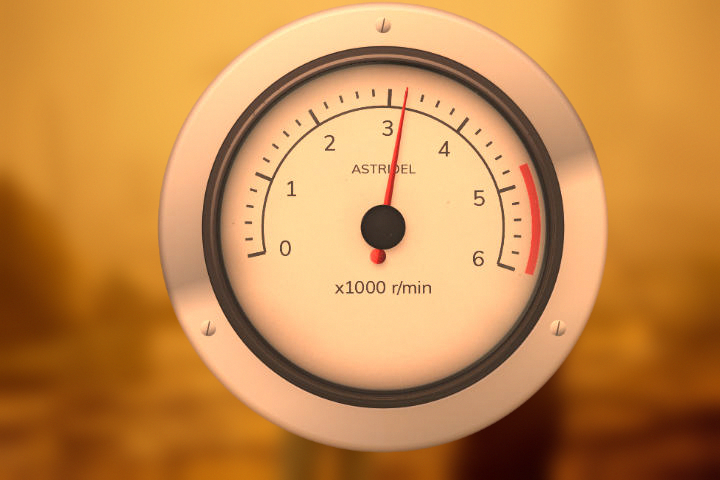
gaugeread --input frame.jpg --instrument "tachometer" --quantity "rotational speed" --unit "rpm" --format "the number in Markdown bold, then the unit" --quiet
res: **3200** rpm
